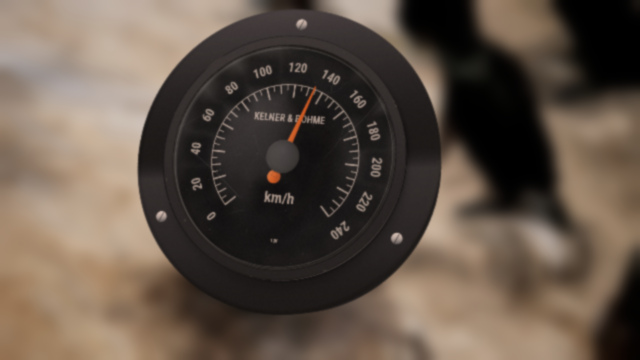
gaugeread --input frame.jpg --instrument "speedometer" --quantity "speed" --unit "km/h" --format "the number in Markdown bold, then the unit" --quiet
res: **135** km/h
